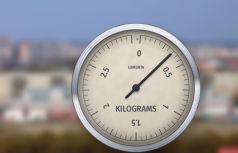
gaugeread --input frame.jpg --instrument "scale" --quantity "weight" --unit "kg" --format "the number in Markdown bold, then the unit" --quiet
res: **0.35** kg
